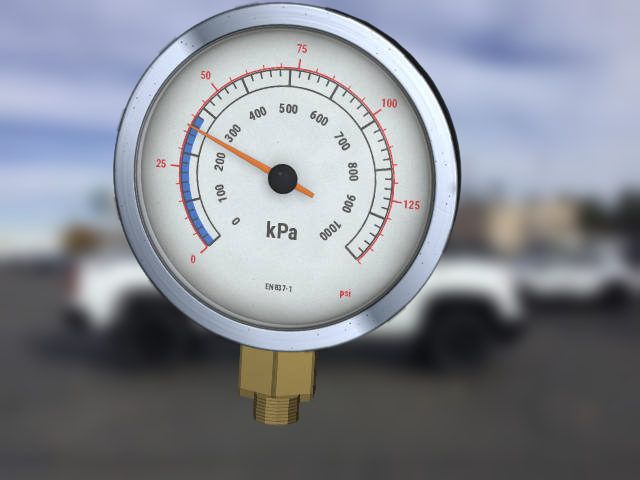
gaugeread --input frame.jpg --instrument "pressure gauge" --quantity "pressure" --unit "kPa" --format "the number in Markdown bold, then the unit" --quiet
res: **260** kPa
